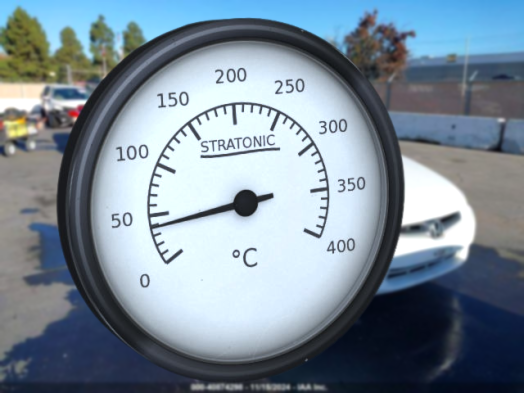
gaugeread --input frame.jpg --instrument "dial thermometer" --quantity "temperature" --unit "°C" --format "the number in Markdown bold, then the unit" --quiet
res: **40** °C
